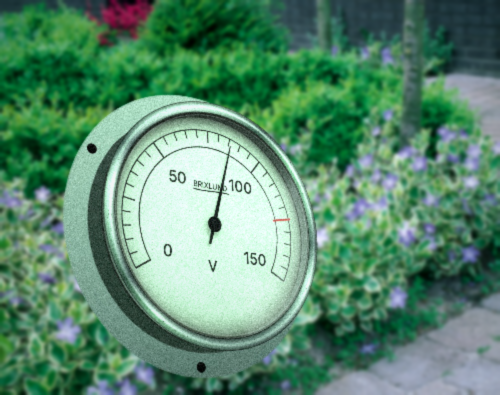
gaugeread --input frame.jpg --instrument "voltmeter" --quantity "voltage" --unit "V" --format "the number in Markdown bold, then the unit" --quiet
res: **85** V
